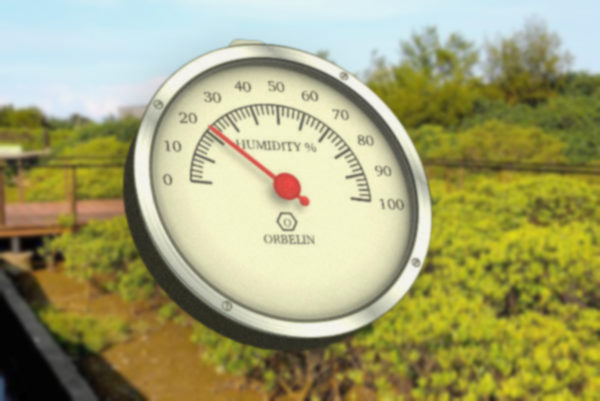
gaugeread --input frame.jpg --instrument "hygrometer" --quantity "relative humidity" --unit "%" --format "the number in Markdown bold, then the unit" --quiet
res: **20** %
